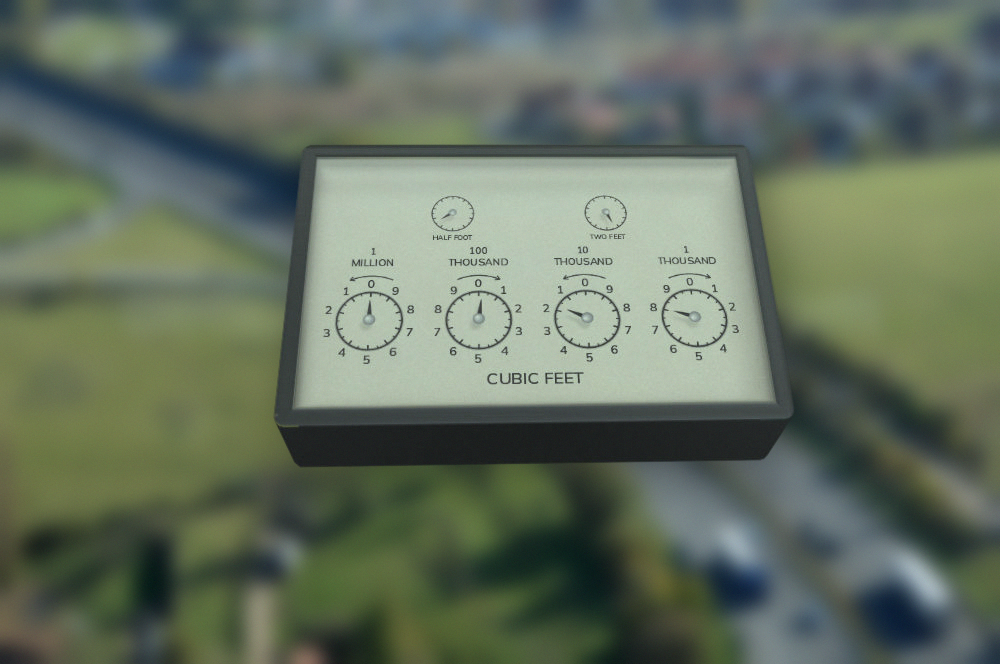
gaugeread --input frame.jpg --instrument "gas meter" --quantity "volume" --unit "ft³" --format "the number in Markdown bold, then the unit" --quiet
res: **1800** ft³
